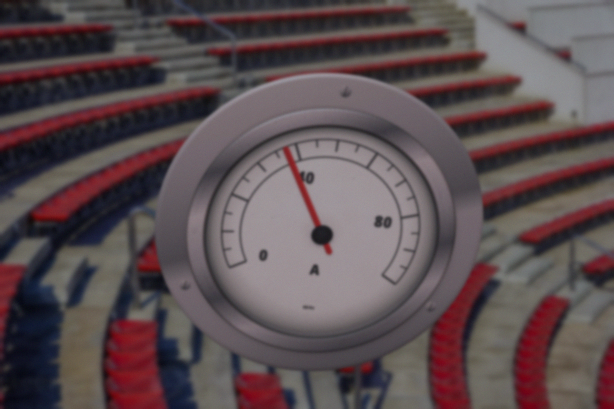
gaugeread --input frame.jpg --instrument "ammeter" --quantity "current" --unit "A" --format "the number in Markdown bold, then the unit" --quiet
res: **37.5** A
